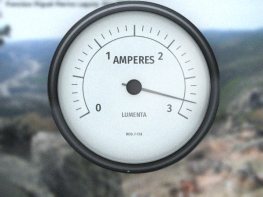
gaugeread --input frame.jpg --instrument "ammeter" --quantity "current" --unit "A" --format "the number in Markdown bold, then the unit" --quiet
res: **2.8** A
